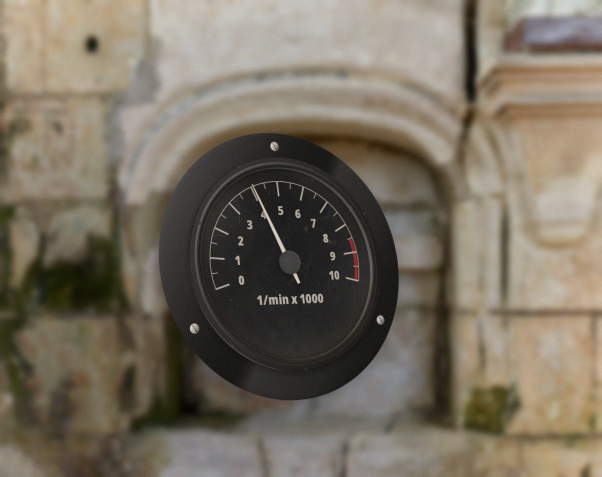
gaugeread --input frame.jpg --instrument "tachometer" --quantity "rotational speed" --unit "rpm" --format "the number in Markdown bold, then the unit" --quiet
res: **4000** rpm
